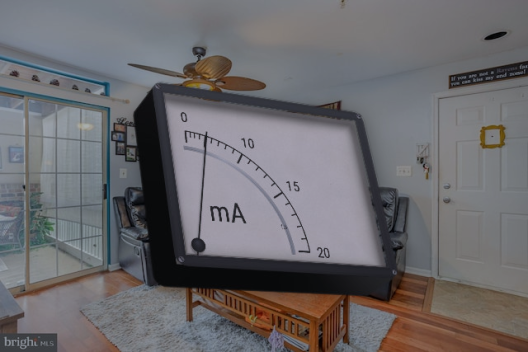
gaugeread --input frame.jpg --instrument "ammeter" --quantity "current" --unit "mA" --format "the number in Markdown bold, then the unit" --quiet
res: **5** mA
